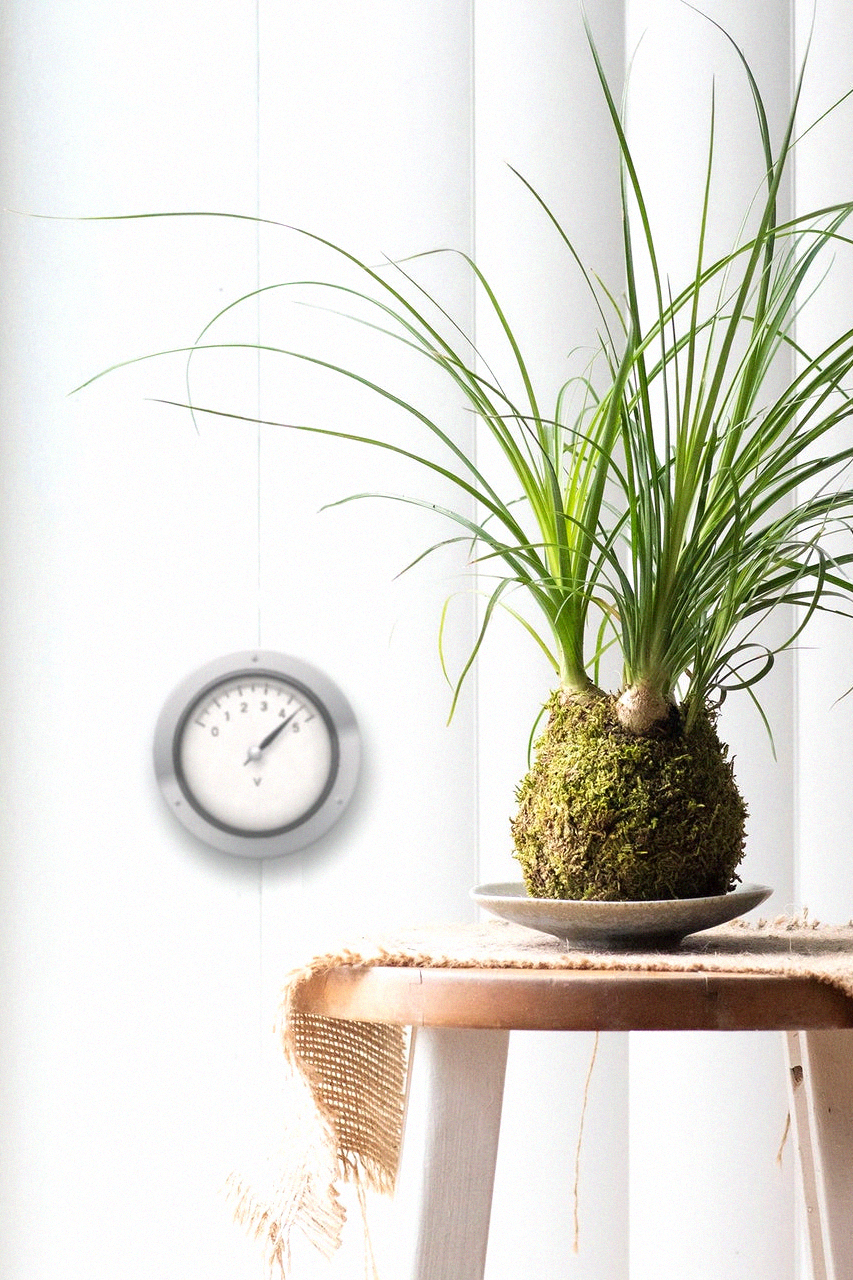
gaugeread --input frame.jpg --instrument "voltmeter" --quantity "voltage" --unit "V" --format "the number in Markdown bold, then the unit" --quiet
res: **4.5** V
